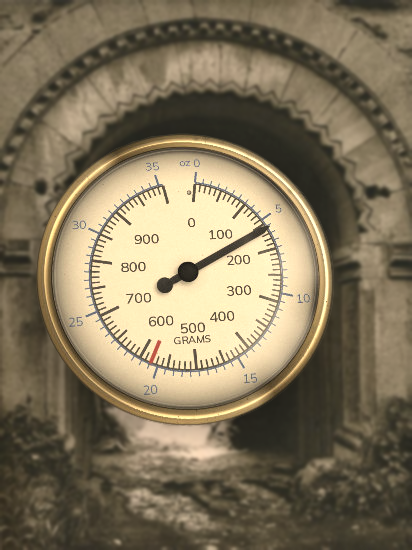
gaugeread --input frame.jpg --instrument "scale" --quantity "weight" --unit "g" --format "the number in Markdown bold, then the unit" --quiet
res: **160** g
